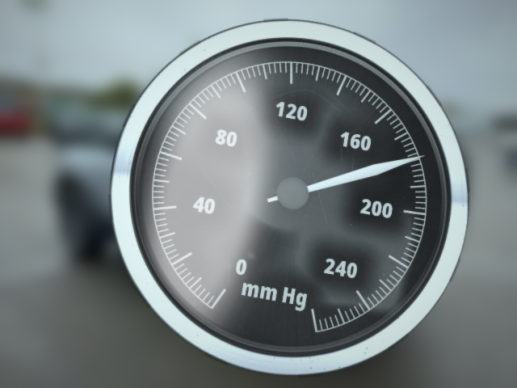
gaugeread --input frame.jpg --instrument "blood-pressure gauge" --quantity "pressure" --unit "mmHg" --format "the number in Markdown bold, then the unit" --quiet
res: **180** mmHg
